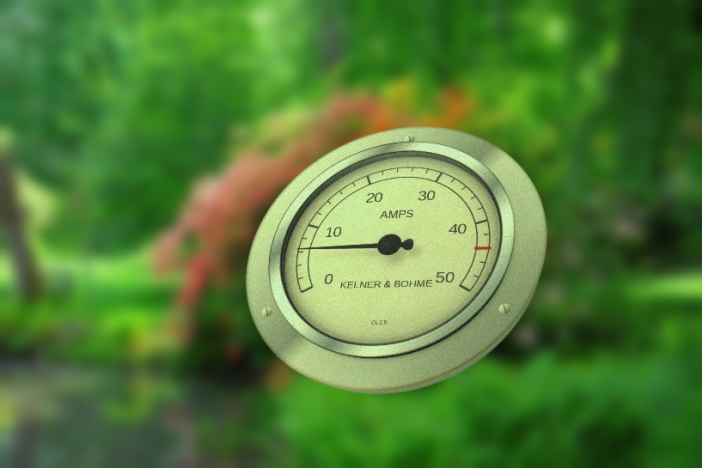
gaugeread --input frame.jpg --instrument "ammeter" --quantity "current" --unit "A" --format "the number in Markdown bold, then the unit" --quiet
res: **6** A
